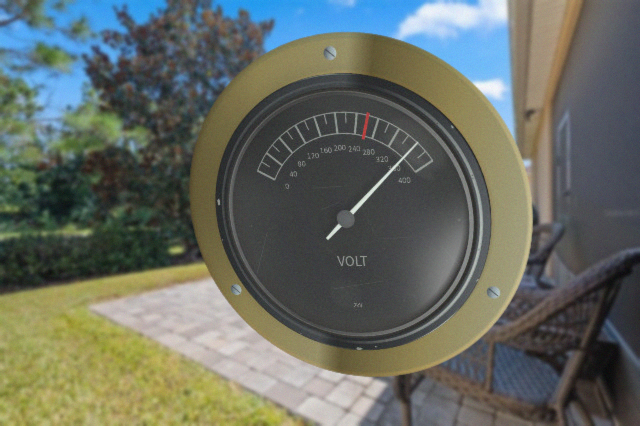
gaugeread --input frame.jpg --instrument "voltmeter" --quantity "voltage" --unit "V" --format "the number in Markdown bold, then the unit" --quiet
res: **360** V
